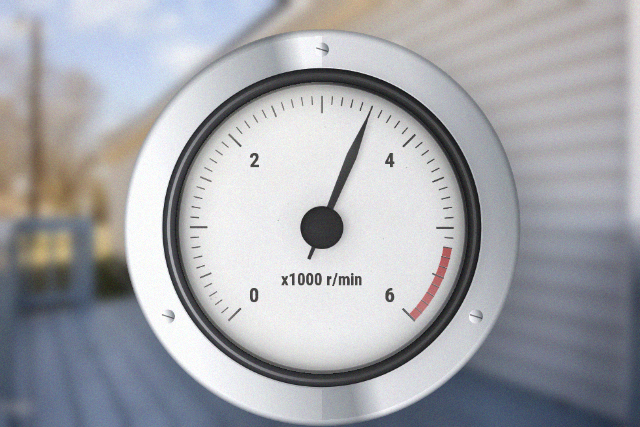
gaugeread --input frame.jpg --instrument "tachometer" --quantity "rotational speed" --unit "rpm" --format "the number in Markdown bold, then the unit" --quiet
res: **3500** rpm
